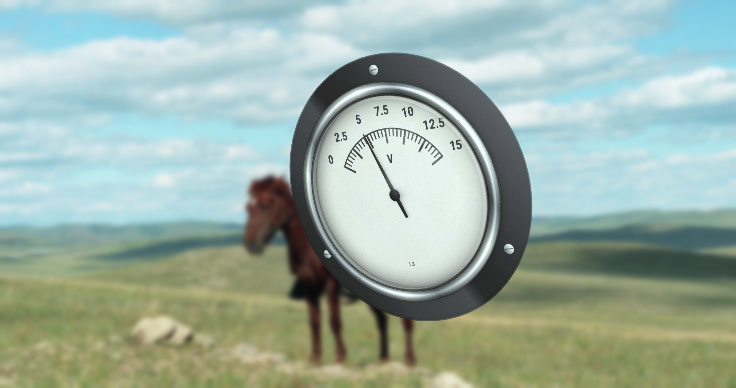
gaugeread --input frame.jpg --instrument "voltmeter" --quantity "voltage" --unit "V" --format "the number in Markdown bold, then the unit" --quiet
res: **5** V
